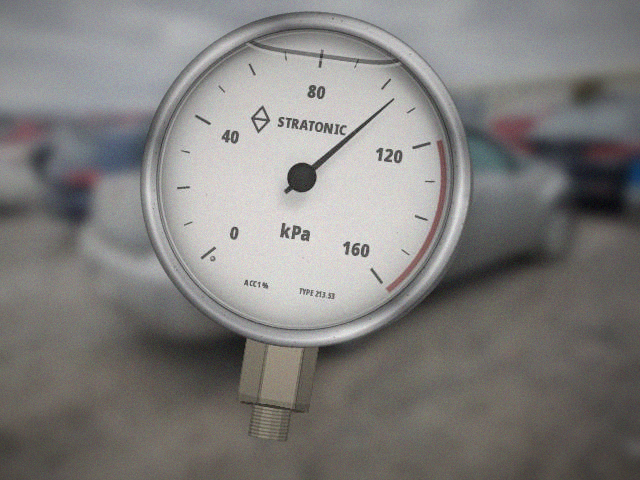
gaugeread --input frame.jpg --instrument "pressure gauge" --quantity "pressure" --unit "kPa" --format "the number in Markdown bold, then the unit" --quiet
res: **105** kPa
